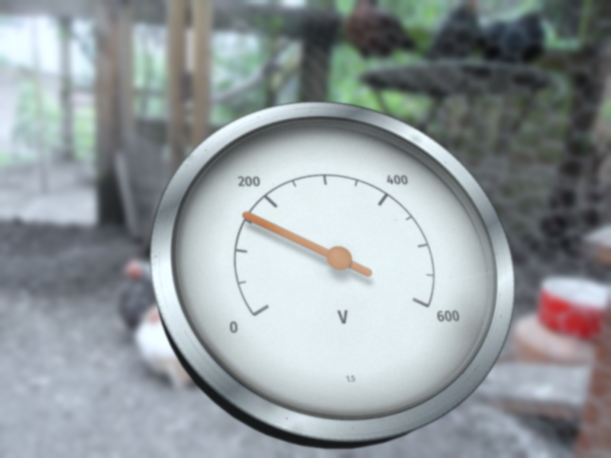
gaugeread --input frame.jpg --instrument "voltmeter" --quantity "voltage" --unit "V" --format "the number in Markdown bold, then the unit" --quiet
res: **150** V
